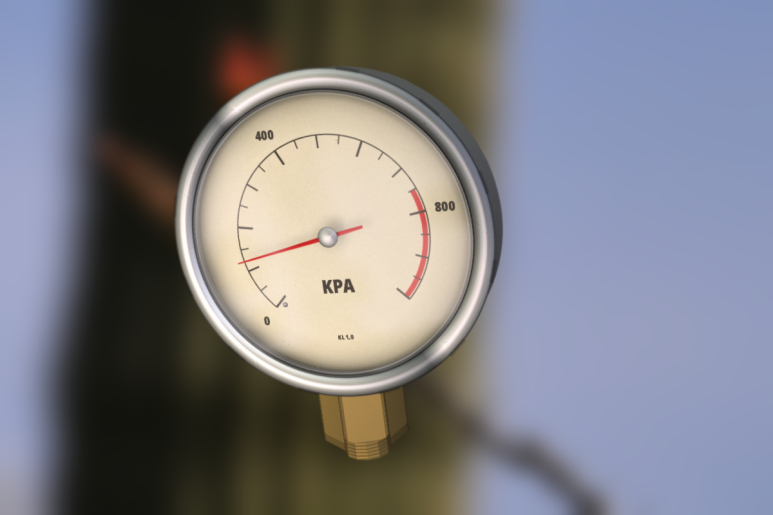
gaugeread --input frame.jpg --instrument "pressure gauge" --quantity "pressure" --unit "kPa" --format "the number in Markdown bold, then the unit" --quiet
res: **125** kPa
